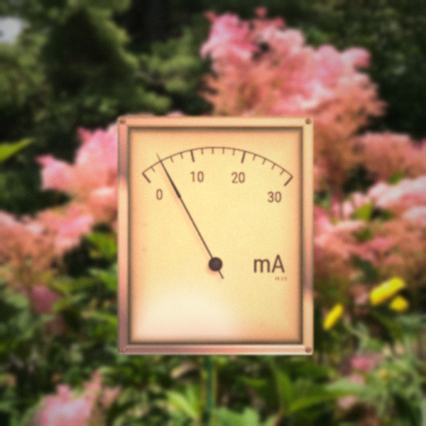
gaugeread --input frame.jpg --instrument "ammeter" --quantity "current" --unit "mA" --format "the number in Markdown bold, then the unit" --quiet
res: **4** mA
